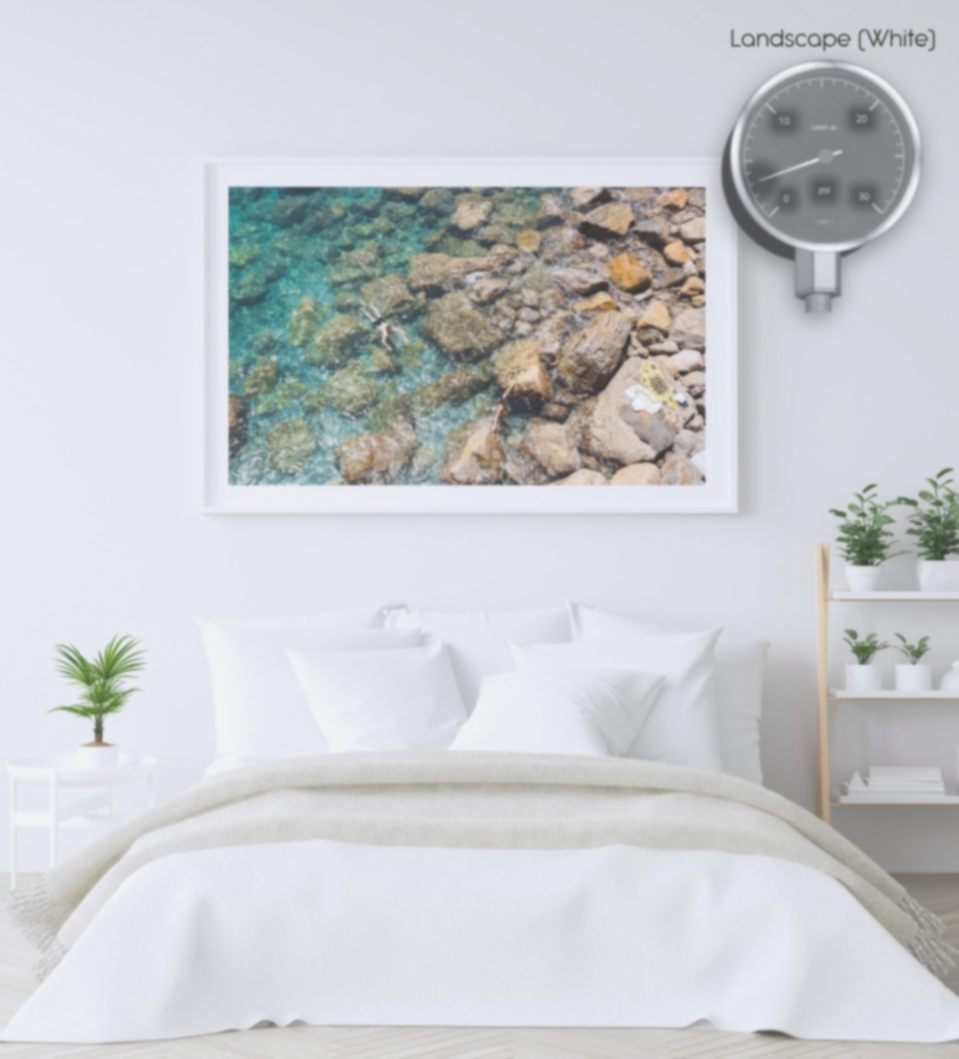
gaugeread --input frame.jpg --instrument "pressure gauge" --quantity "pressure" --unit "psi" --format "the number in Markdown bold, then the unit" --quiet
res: **3** psi
